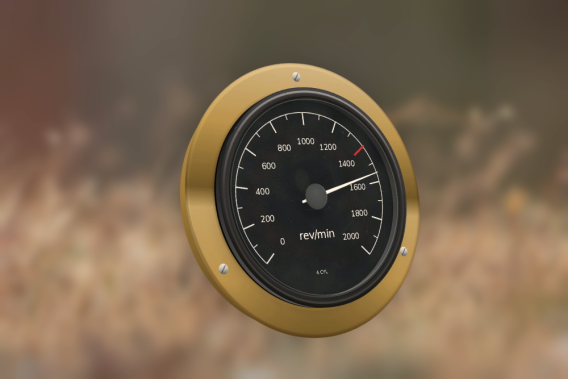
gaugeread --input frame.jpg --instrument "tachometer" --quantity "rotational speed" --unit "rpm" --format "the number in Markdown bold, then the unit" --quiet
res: **1550** rpm
